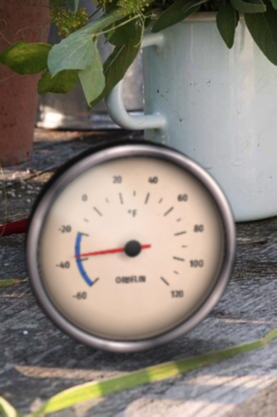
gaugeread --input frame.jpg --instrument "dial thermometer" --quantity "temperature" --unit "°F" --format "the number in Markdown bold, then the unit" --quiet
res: **-35** °F
